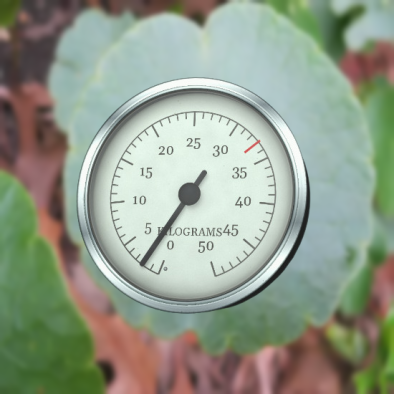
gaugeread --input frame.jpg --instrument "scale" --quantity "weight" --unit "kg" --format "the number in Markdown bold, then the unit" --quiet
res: **2** kg
